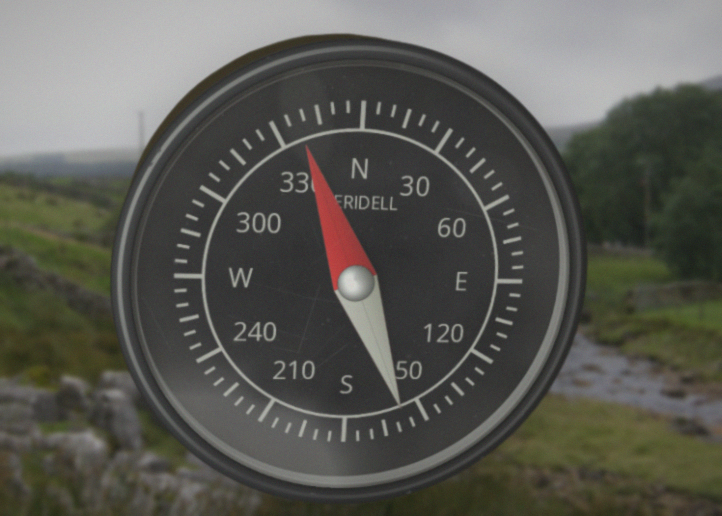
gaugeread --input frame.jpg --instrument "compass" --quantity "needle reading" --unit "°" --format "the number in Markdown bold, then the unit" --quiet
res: **337.5** °
